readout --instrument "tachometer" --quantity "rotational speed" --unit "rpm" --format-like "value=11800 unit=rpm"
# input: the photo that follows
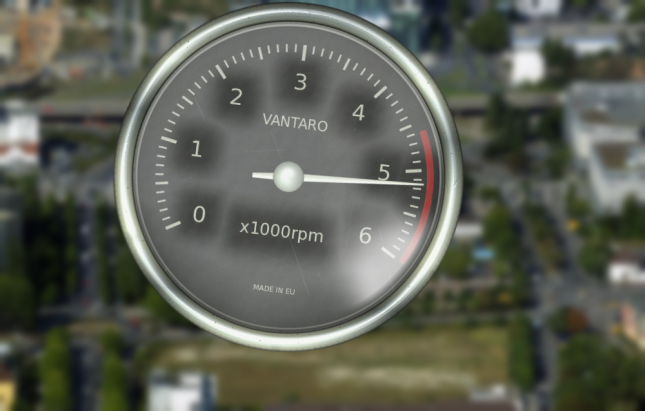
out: value=5150 unit=rpm
